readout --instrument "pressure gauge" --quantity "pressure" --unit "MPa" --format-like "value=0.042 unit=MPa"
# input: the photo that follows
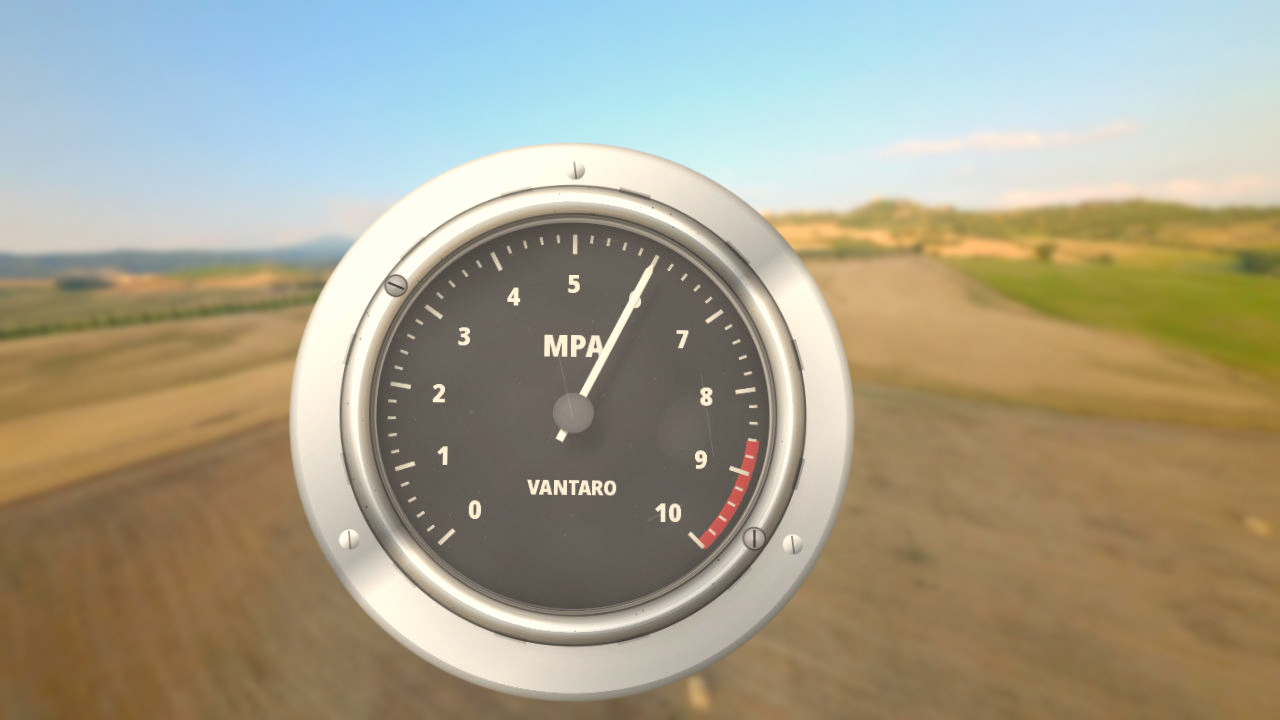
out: value=6 unit=MPa
